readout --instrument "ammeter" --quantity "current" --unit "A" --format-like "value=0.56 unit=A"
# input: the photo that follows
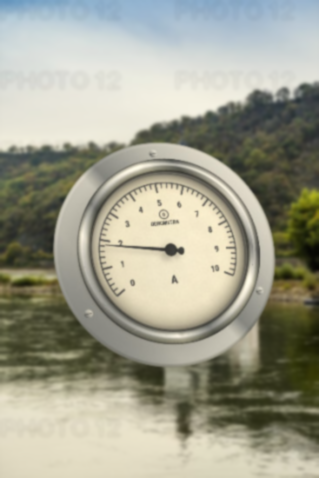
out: value=1.8 unit=A
